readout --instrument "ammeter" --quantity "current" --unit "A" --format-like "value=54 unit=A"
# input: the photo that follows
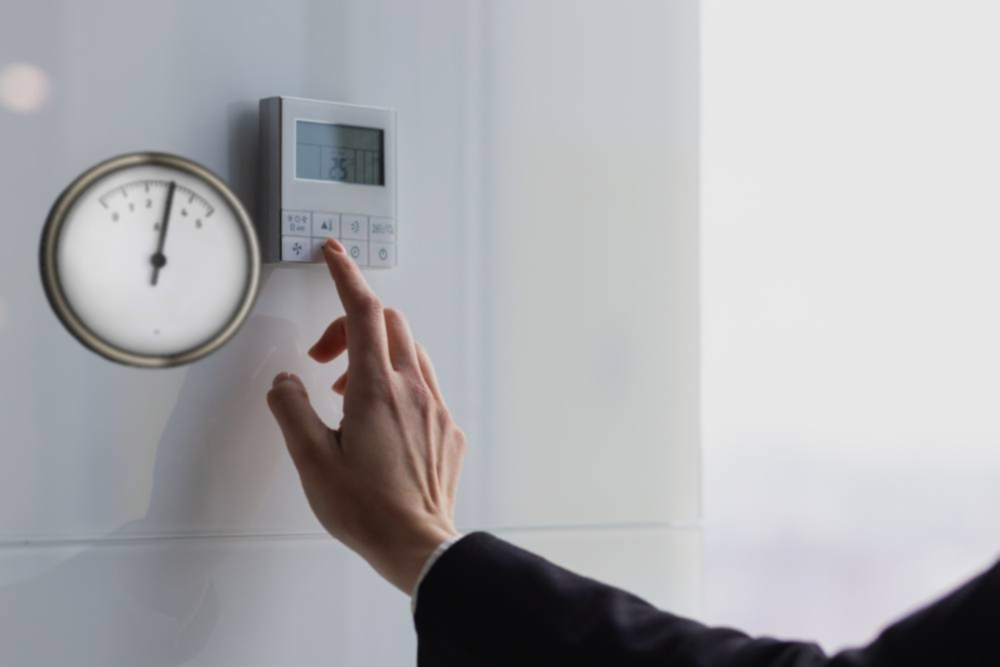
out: value=3 unit=A
